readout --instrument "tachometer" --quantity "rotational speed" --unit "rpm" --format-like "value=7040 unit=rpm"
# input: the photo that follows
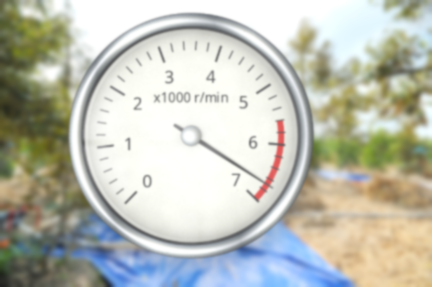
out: value=6700 unit=rpm
